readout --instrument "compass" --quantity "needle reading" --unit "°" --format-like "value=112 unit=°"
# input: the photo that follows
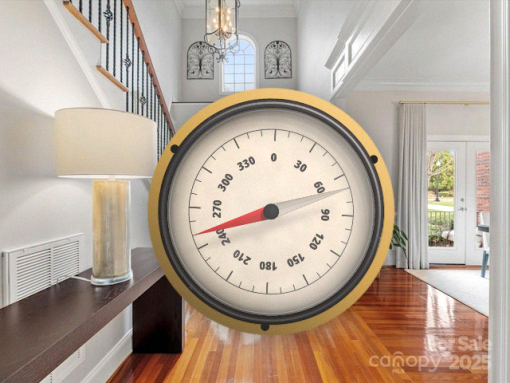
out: value=250 unit=°
